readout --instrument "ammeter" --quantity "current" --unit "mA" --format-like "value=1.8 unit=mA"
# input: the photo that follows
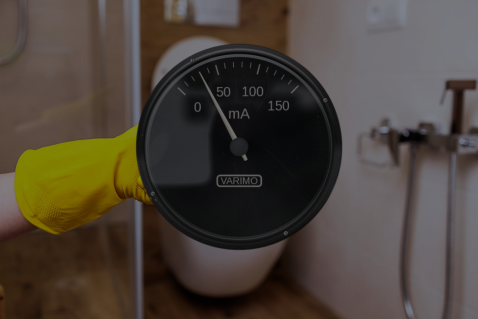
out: value=30 unit=mA
